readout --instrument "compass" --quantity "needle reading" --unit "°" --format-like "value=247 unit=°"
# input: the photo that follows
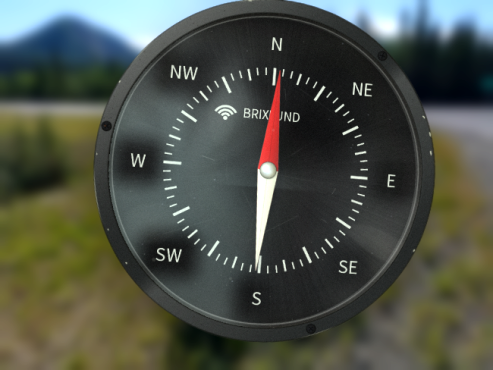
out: value=2.5 unit=°
